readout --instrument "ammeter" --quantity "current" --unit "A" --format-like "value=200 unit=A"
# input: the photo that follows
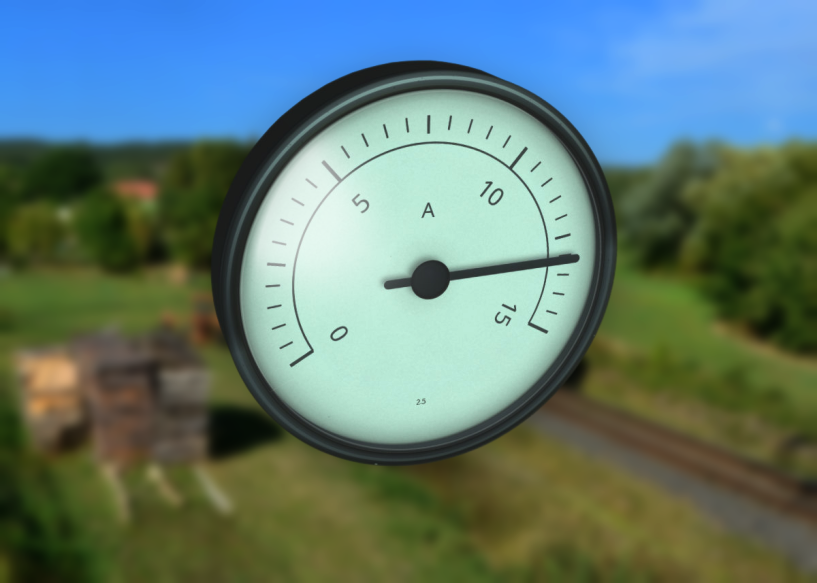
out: value=13 unit=A
